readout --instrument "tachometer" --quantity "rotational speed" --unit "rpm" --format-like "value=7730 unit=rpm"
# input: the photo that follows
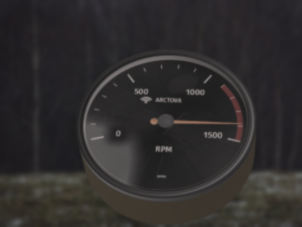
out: value=1400 unit=rpm
